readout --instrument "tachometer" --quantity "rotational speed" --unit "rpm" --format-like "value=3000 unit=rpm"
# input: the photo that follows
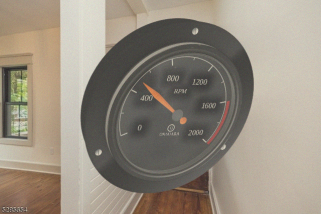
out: value=500 unit=rpm
